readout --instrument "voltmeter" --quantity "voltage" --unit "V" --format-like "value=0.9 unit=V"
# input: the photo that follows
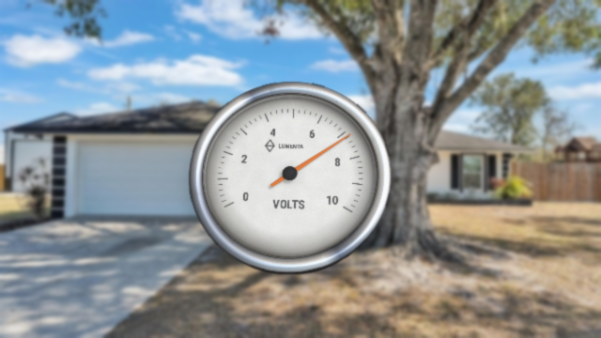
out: value=7.2 unit=V
